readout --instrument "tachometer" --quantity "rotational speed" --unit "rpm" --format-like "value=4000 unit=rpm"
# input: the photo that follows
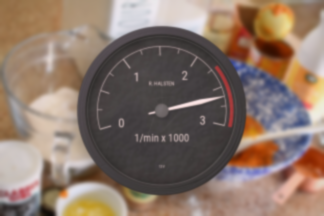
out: value=2625 unit=rpm
